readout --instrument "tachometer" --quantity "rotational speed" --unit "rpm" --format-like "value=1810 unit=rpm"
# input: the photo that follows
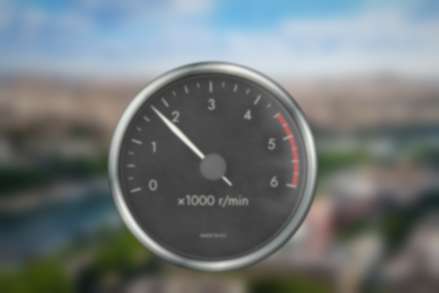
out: value=1750 unit=rpm
